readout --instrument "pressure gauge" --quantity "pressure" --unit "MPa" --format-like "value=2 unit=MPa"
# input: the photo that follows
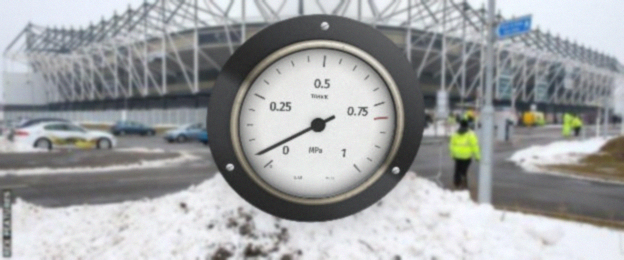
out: value=0.05 unit=MPa
